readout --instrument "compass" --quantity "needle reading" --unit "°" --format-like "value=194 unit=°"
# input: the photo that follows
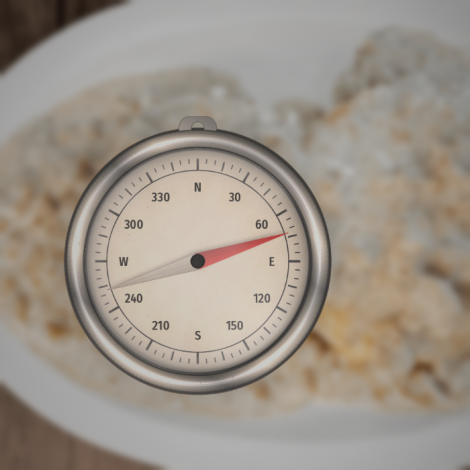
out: value=72.5 unit=°
